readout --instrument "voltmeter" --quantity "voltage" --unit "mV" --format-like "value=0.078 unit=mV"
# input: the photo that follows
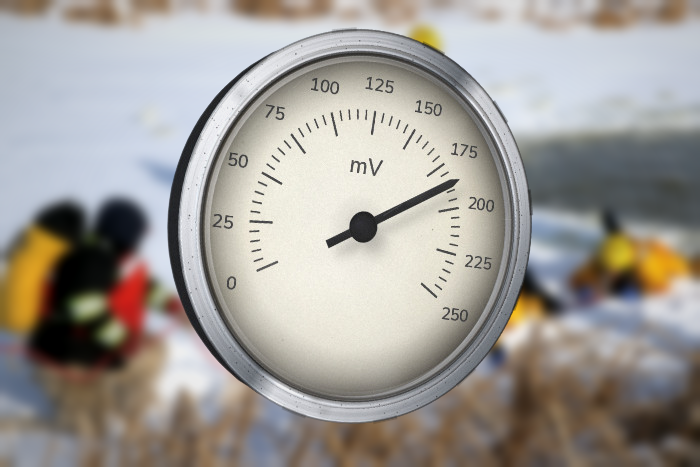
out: value=185 unit=mV
